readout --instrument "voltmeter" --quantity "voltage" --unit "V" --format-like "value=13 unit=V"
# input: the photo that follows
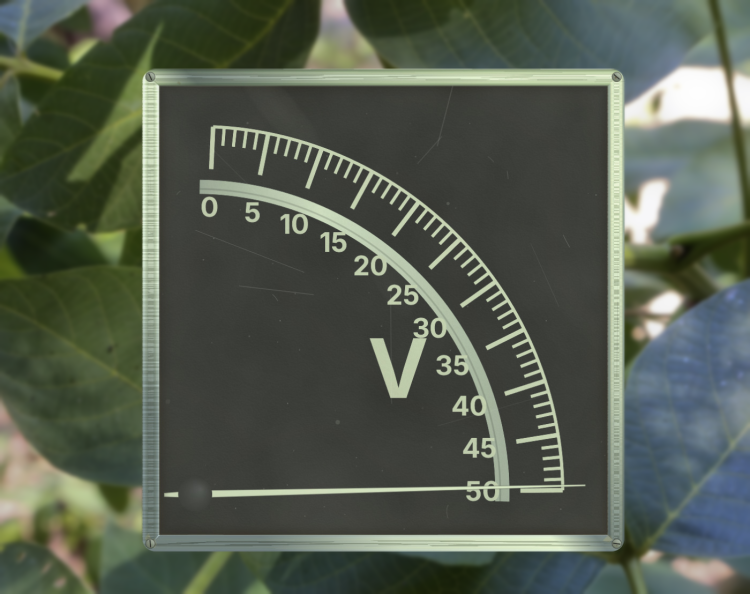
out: value=49.5 unit=V
